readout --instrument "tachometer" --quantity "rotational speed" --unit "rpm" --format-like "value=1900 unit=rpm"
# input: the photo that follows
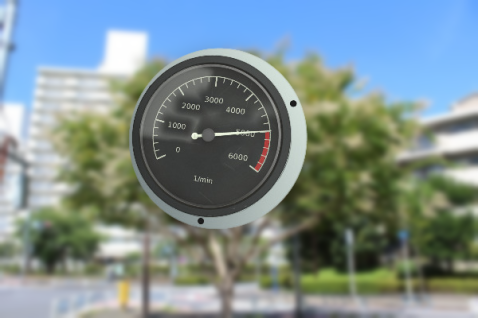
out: value=5000 unit=rpm
